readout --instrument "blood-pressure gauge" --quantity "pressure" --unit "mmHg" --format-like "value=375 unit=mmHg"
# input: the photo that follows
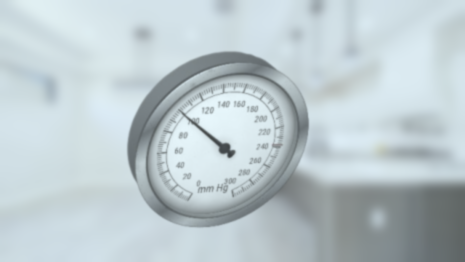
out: value=100 unit=mmHg
